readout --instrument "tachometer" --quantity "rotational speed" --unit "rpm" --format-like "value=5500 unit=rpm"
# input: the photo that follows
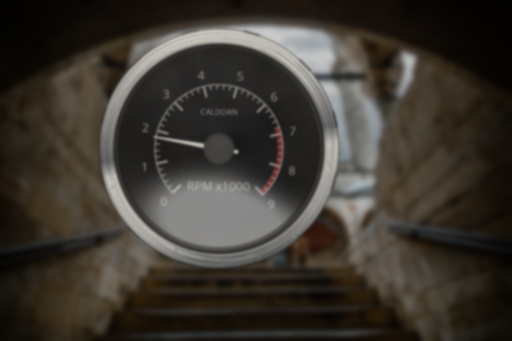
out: value=1800 unit=rpm
